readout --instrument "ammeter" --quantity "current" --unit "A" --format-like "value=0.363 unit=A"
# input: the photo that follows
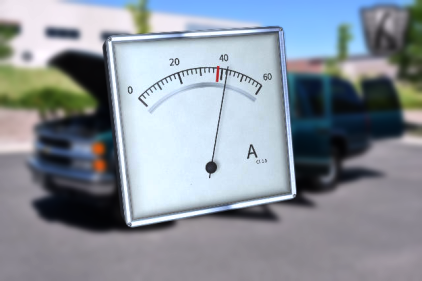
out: value=42 unit=A
